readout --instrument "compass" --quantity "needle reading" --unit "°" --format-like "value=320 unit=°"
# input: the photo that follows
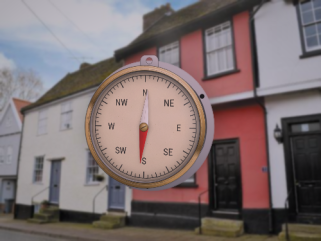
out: value=185 unit=°
